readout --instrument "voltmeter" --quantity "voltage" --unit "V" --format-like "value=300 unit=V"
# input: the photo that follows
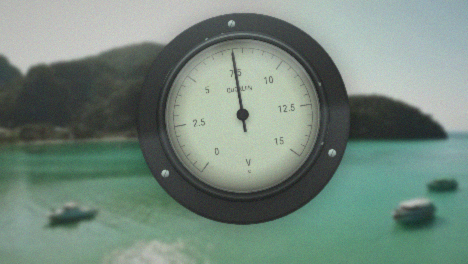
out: value=7.5 unit=V
